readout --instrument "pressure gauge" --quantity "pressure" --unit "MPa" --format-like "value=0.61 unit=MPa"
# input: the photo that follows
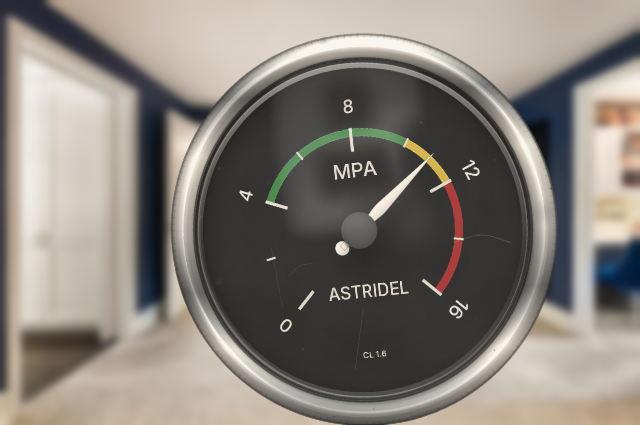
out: value=11 unit=MPa
